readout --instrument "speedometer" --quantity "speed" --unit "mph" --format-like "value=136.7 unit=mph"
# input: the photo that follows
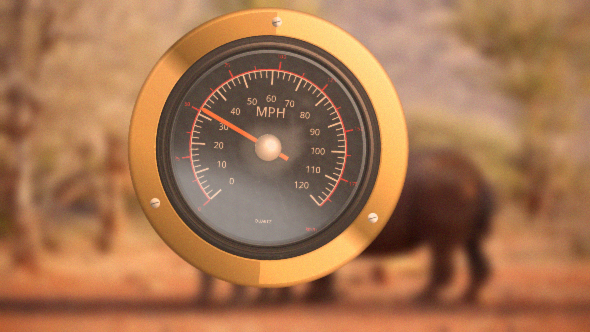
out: value=32 unit=mph
